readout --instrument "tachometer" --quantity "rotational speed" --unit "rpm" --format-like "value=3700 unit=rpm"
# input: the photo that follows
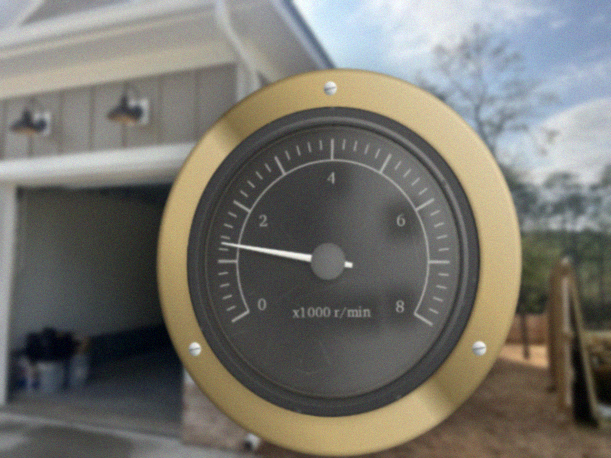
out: value=1300 unit=rpm
